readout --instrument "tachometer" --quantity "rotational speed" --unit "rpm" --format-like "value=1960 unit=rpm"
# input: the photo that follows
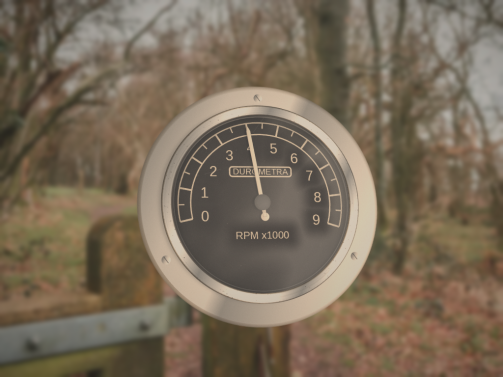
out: value=4000 unit=rpm
